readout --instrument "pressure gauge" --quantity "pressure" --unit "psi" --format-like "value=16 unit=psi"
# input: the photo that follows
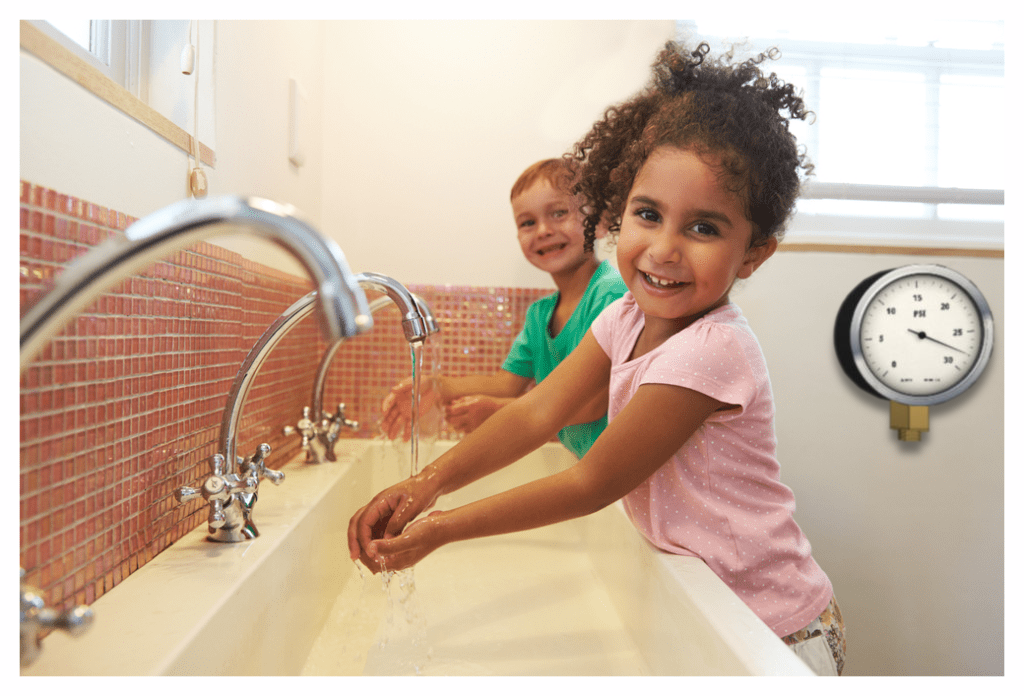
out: value=28 unit=psi
